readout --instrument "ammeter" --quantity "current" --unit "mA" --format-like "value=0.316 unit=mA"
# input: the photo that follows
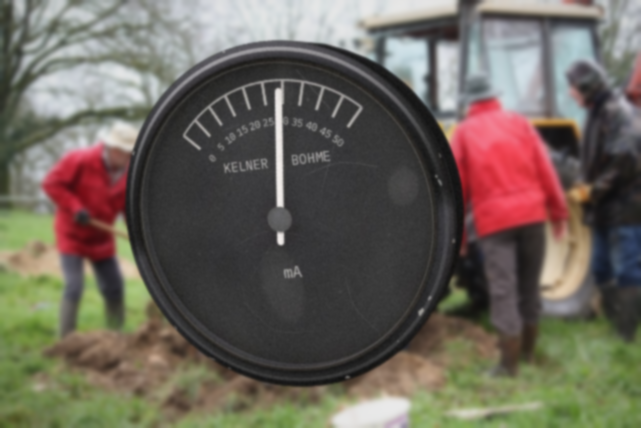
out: value=30 unit=mA
